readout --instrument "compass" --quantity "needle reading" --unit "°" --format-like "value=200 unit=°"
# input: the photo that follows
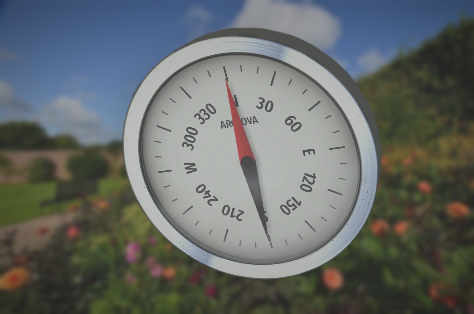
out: value=0 unit=°
